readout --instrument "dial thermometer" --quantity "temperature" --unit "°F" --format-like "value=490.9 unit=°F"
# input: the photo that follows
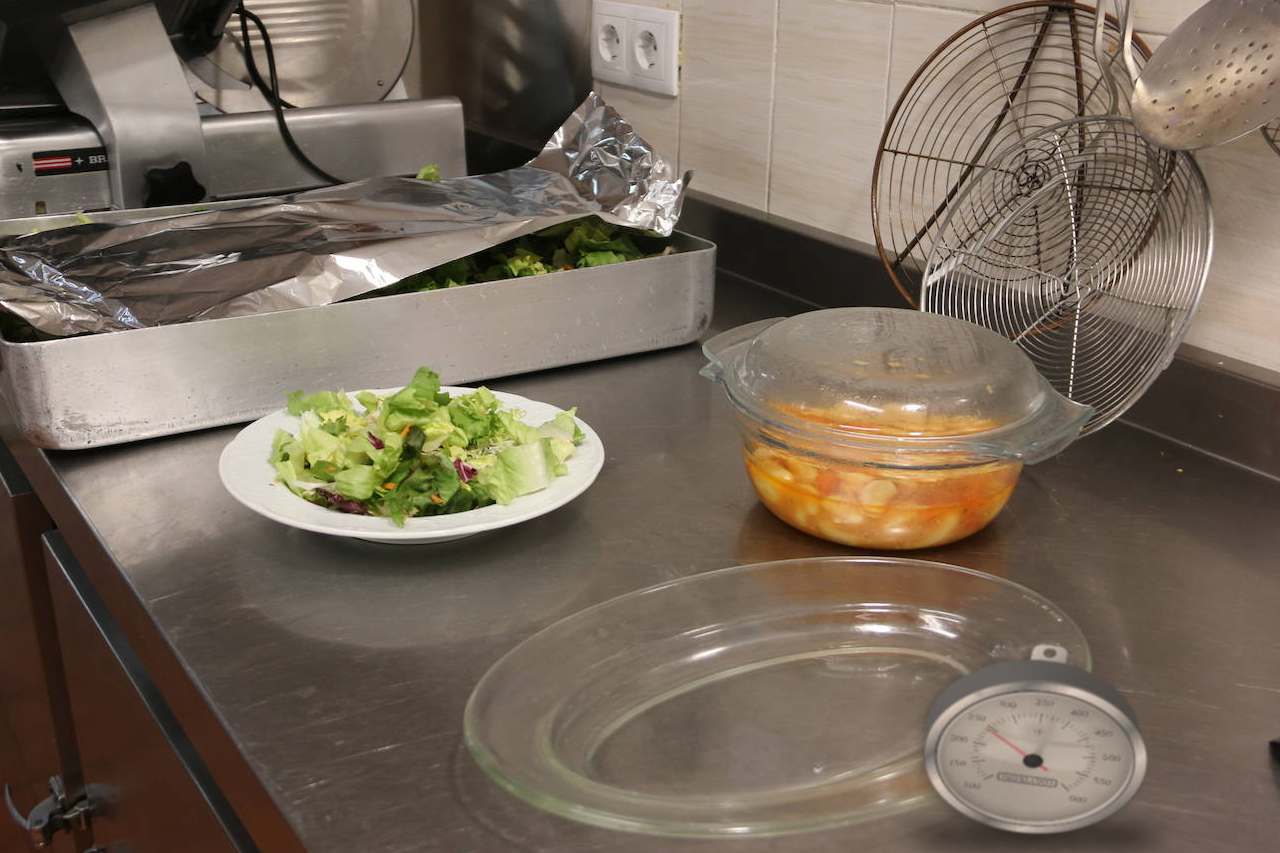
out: value=250 unit=°F
